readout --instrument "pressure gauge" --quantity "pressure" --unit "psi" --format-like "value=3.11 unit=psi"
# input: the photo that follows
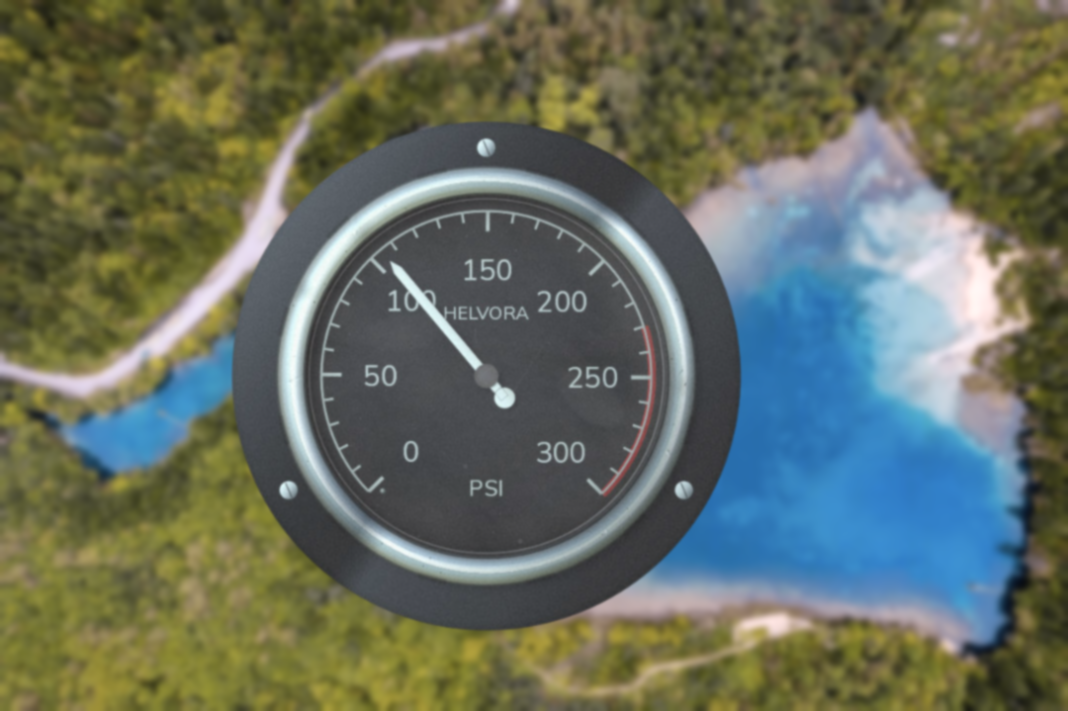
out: value=105 unit=psi
